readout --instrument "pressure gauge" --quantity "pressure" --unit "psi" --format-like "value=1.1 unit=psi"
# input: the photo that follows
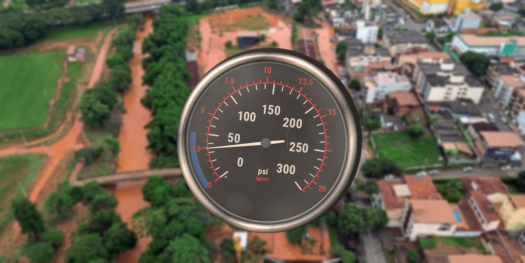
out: value=35 unit=psi
